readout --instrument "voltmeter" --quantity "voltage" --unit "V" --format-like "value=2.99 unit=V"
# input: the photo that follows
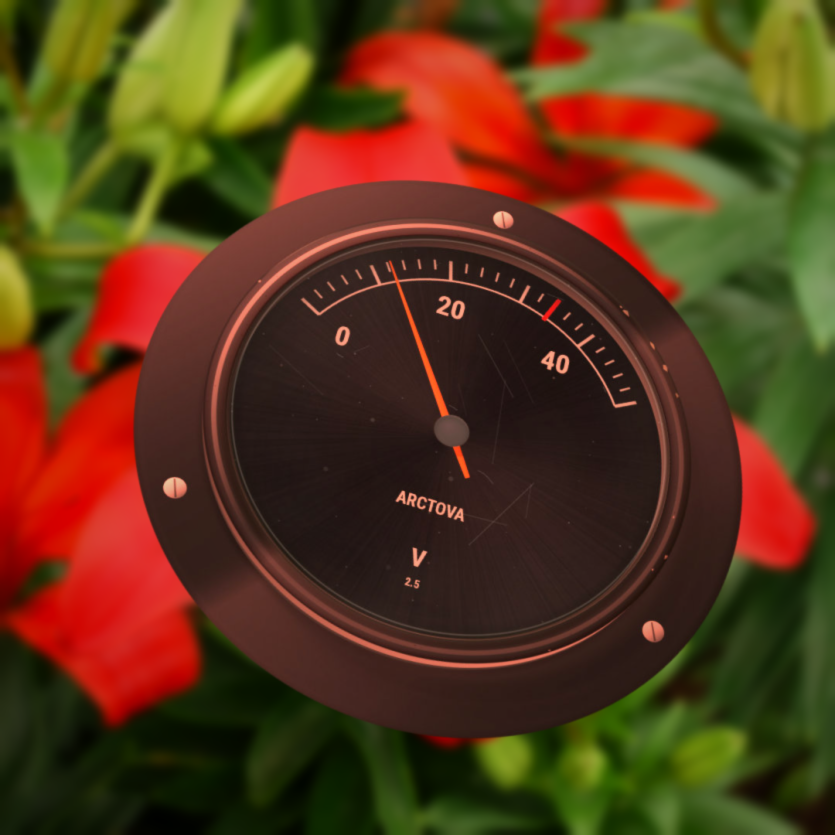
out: value=12 unit=V
